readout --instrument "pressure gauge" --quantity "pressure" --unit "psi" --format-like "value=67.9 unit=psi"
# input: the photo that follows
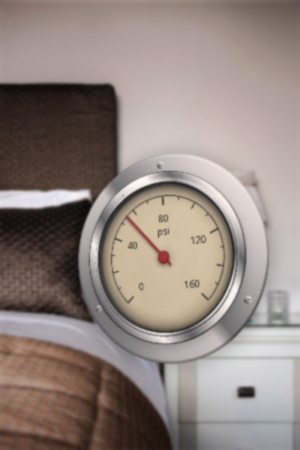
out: value=55 unit=psi
